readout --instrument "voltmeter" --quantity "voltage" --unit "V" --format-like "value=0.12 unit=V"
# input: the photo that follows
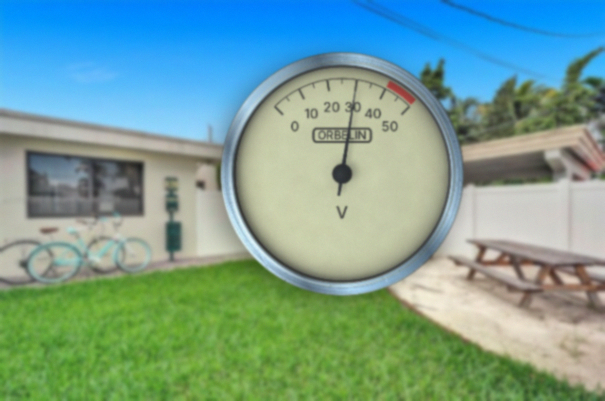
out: value=30 unit=V
